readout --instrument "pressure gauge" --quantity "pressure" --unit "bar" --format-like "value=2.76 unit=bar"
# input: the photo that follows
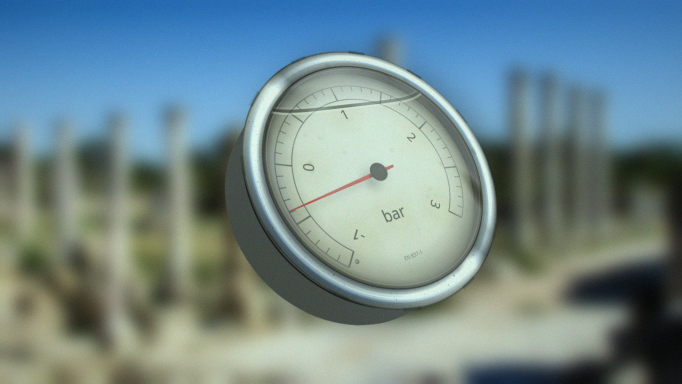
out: value=-0.4 unit=bar
